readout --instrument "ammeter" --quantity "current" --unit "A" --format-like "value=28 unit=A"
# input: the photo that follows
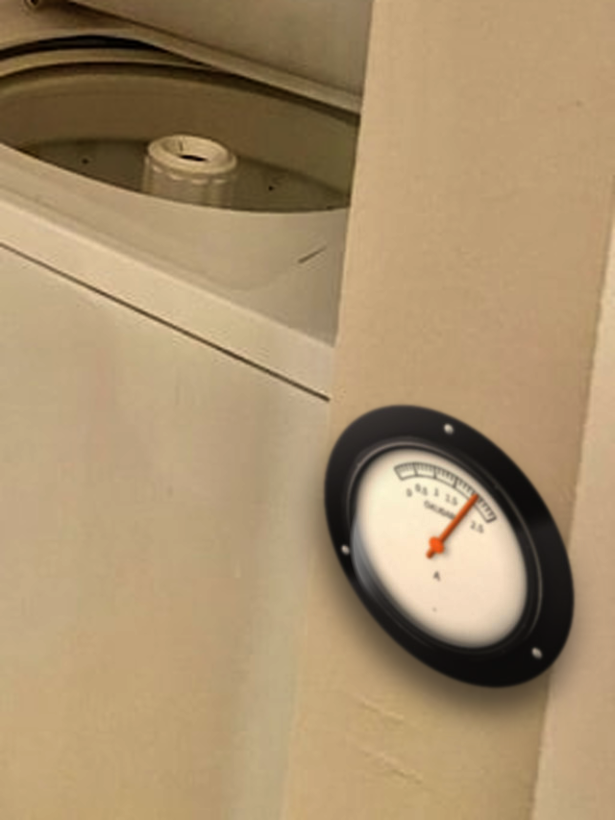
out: value=2 unit=A
